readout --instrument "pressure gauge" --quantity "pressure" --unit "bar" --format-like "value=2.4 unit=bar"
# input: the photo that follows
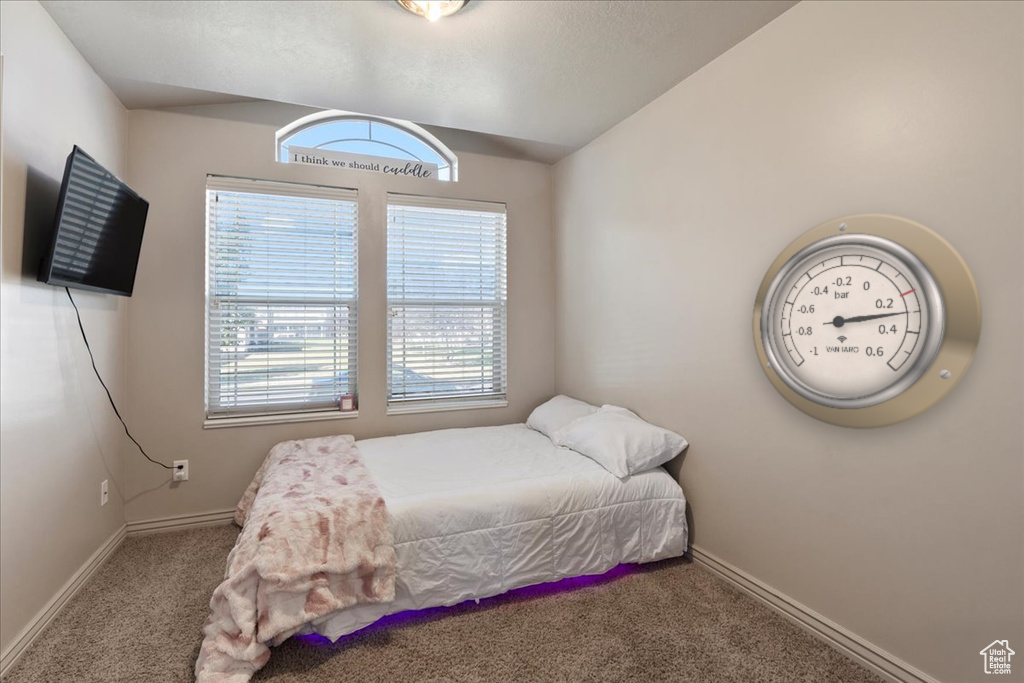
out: value=0.3 unit=bar
